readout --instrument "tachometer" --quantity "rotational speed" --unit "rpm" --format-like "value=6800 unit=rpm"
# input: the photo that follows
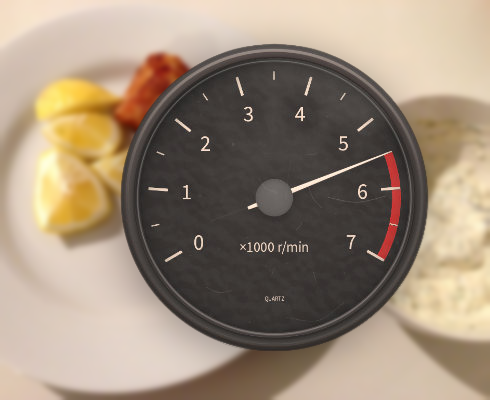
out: value=5500 unit=rpm
